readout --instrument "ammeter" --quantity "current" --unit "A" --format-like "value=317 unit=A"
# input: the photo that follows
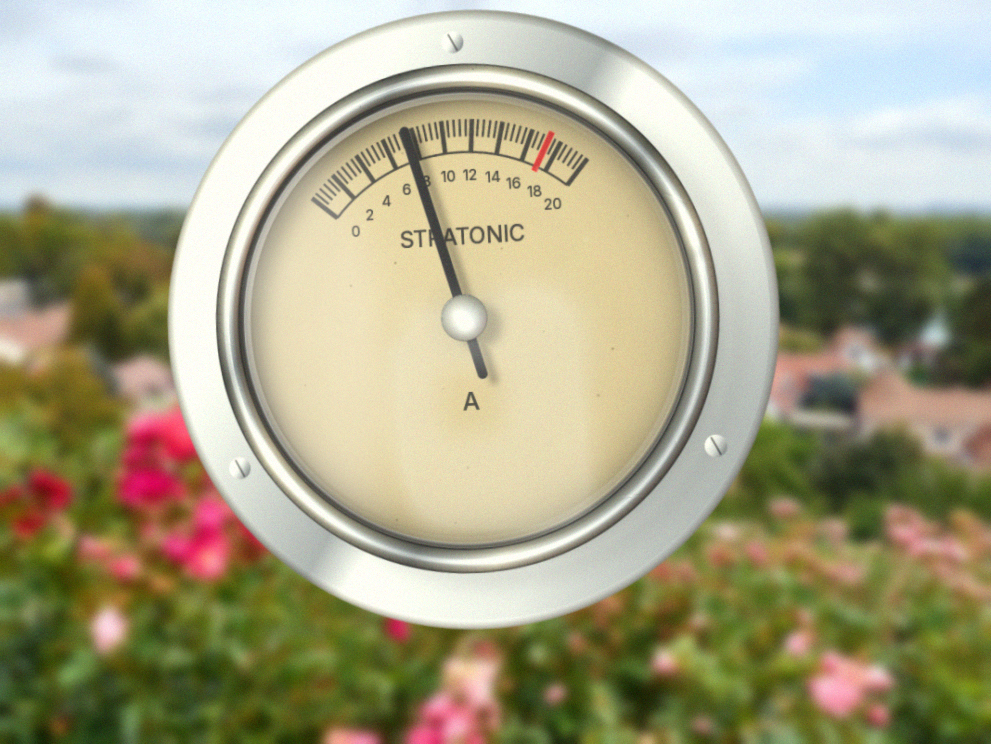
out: value=7.6 unit=A
